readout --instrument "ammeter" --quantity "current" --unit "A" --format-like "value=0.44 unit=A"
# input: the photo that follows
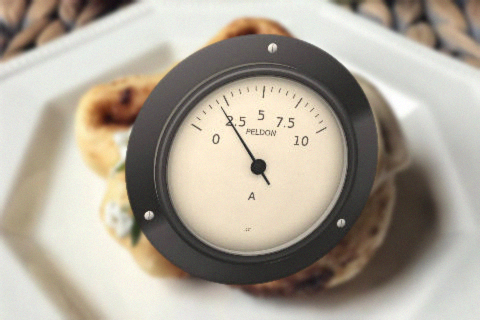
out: value=2 unit=A
